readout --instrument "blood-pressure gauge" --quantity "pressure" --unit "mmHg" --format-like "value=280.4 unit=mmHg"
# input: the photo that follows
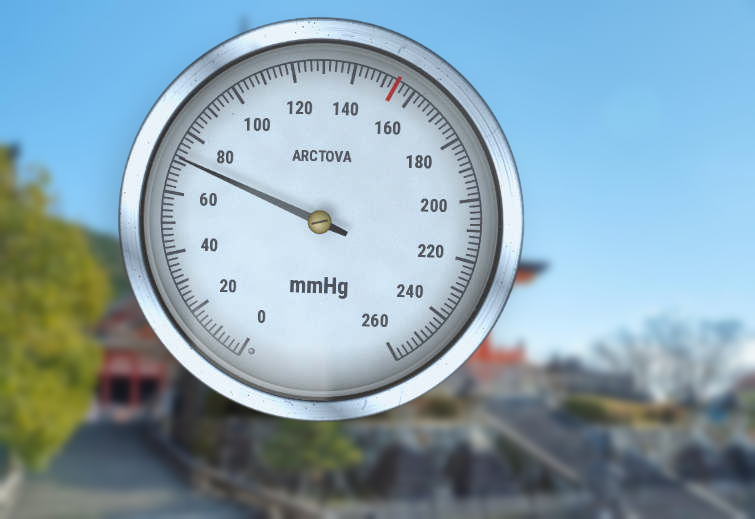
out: value=72 unit=mmHg
